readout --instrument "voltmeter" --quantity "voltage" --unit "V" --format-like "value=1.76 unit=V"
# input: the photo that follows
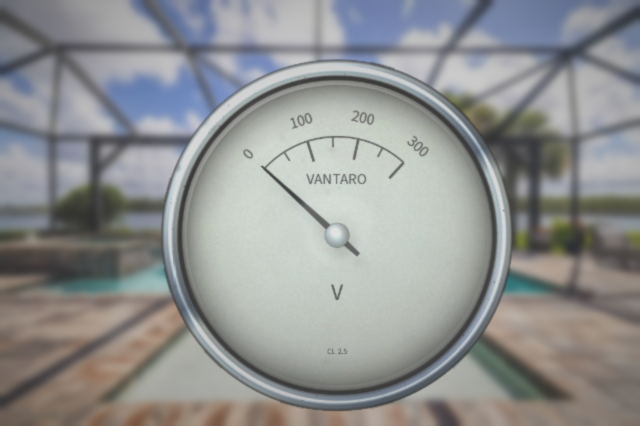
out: value=0 unit=V
